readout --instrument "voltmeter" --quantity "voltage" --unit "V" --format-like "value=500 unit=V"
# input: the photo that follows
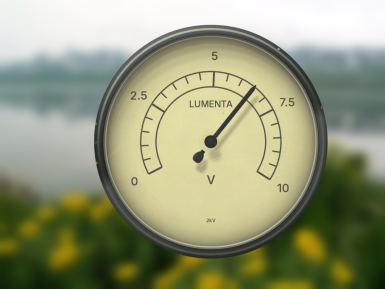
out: value=6.5 unit=V
